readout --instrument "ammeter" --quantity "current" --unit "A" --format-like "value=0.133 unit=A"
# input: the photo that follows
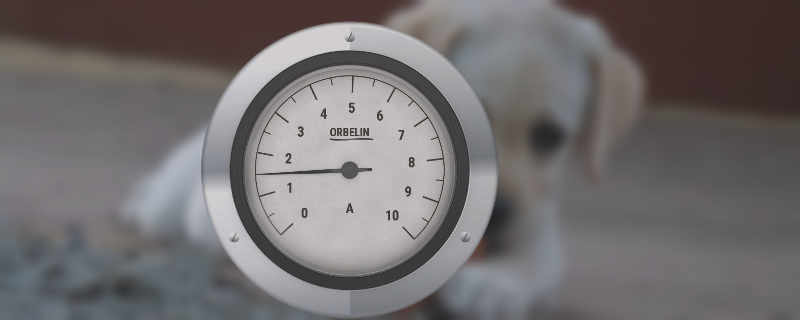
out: value=1.5 unit=A
